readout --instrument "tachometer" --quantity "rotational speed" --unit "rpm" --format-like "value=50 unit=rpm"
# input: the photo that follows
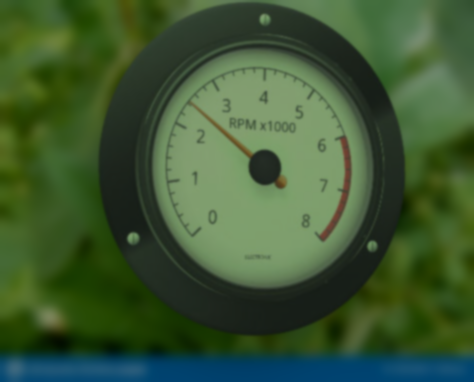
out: value=2400 unit=rpm
